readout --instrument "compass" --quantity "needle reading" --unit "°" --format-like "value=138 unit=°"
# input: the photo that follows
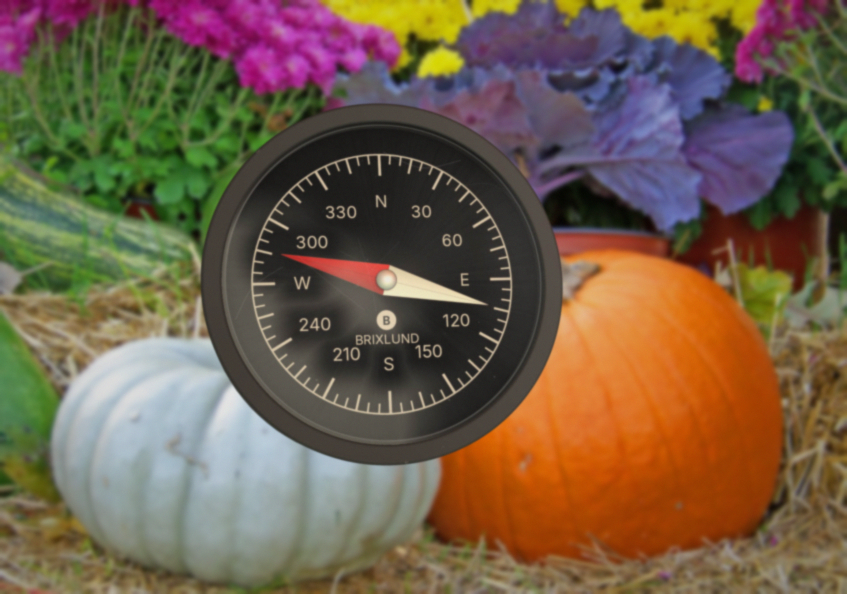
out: value=285 unit=°
